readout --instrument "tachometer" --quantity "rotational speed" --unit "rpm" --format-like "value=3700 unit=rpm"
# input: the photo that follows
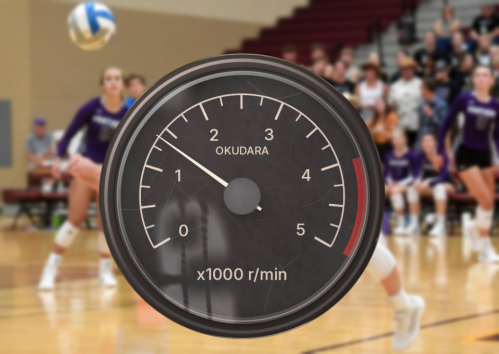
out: value=1375 unit=rpm
